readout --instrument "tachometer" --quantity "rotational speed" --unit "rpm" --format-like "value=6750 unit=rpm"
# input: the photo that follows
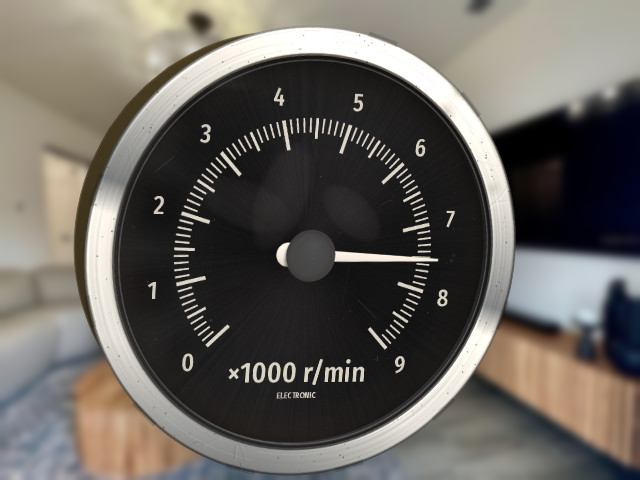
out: value=7500 unit=rpm
